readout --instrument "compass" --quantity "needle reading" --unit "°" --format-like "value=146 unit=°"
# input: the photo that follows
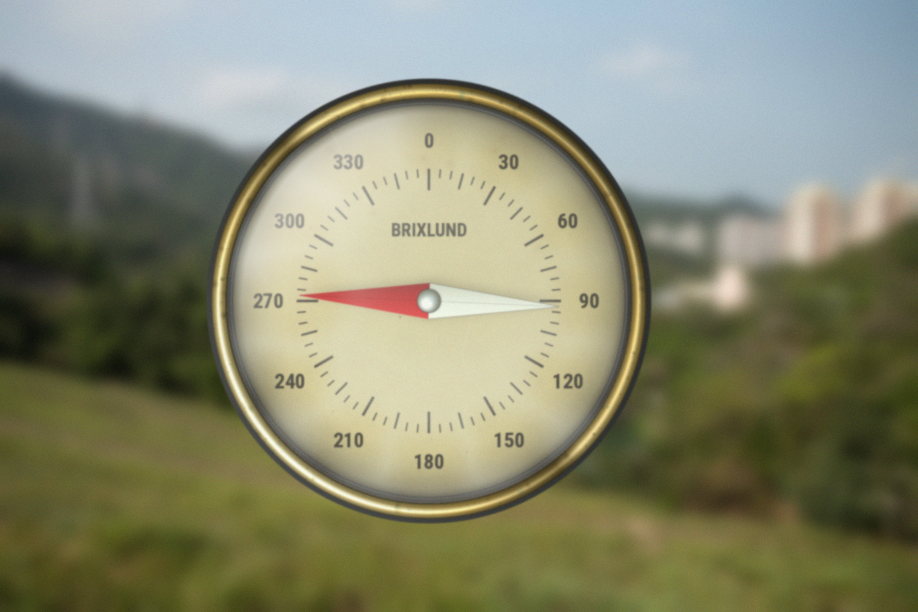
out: value=272.5 unit=°
